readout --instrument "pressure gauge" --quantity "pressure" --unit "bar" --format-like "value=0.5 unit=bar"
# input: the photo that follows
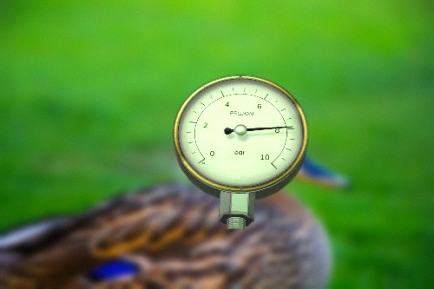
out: value=8 unit=bar
